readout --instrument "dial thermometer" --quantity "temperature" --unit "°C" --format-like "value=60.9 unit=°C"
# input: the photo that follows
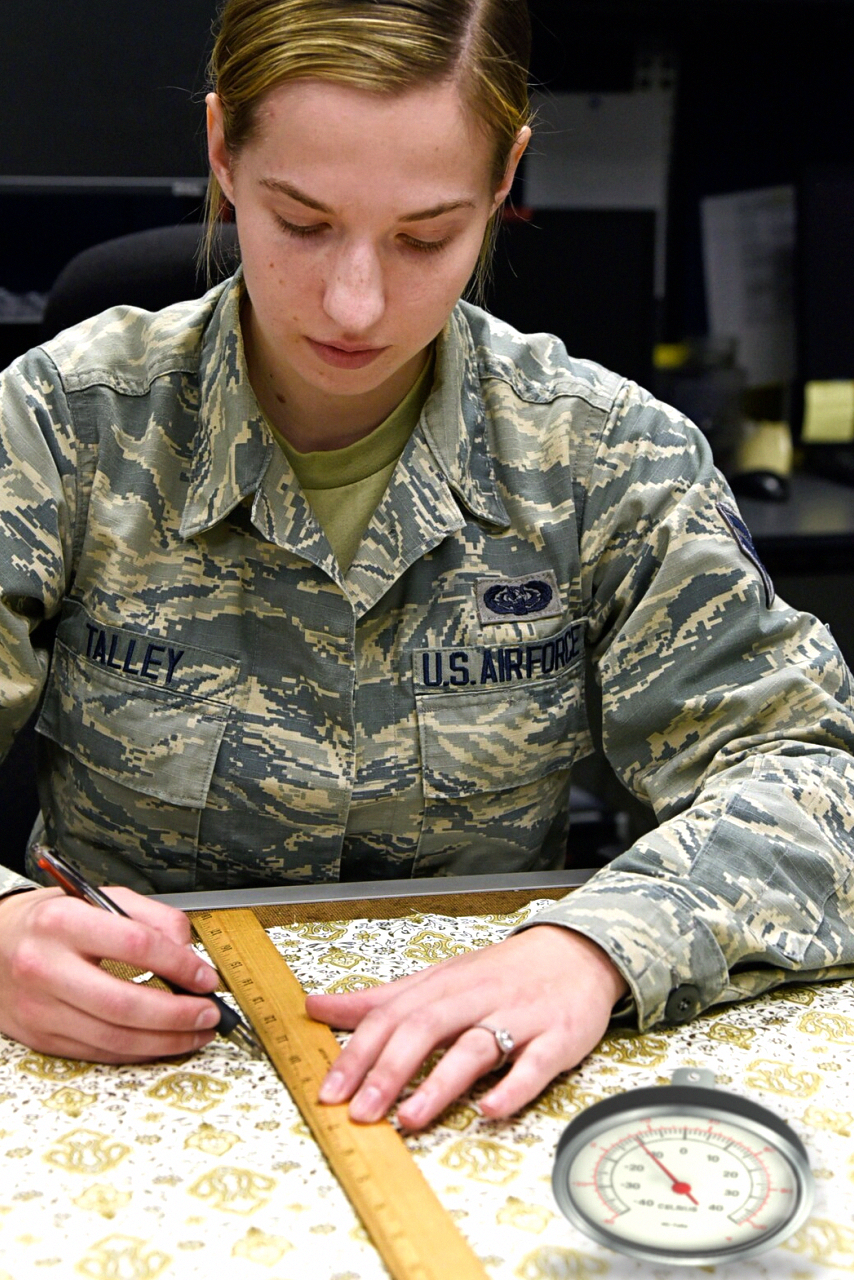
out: value=-10 unit=°C
